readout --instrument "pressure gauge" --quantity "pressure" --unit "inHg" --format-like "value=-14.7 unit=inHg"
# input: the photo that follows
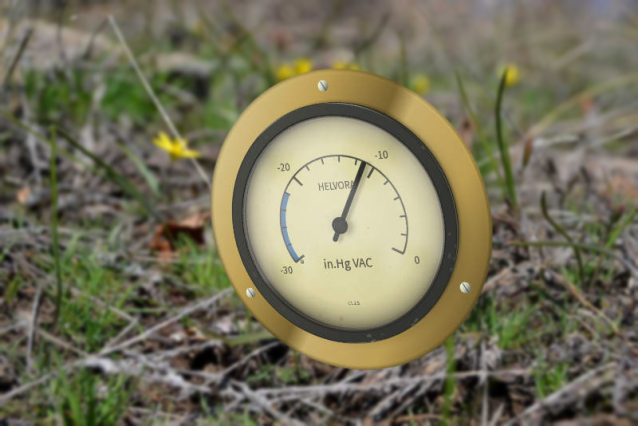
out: value=-11 unit=inHg
